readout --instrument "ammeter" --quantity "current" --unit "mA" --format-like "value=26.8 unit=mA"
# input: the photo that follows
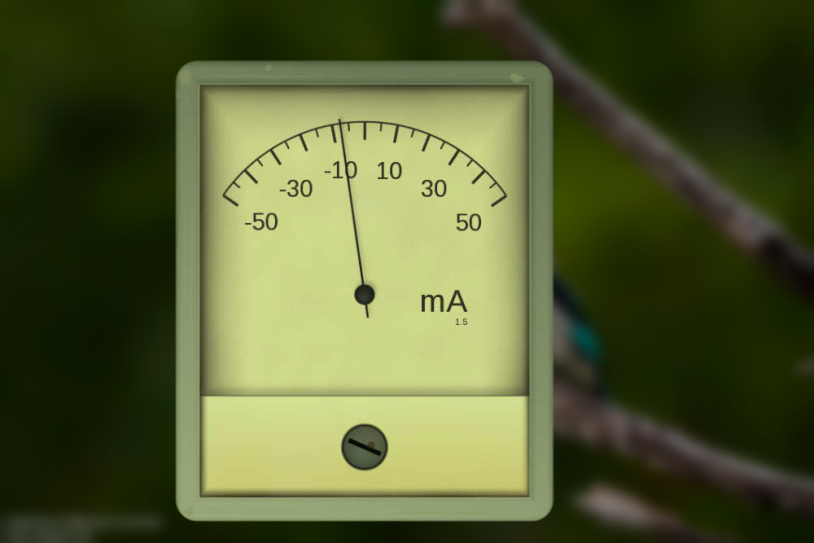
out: value=-7.5 unit=mA
